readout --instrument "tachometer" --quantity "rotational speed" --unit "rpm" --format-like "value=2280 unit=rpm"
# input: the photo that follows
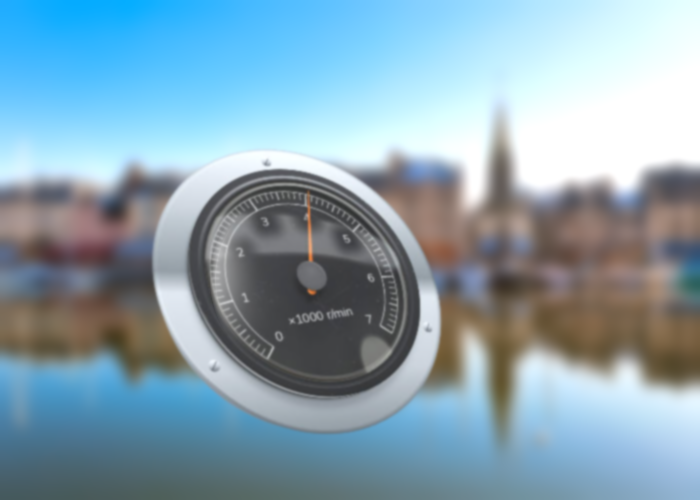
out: value=4000 unit=rpm
